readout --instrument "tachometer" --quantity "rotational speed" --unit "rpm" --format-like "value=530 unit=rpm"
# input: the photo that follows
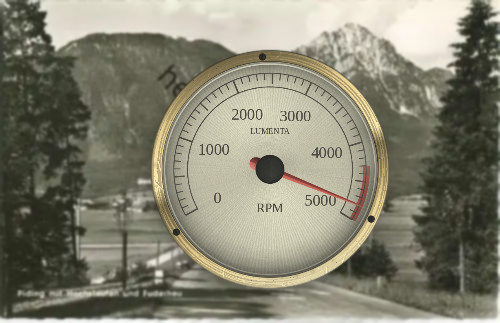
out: value=4800 unit=rpm
